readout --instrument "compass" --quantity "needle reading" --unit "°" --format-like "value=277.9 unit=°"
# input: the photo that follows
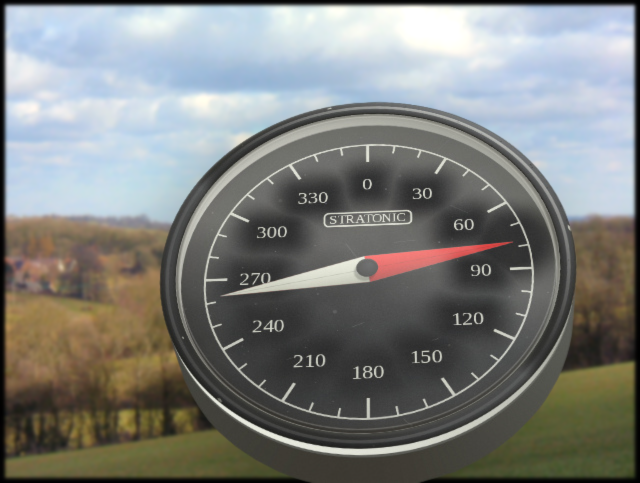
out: value=80 unit=°
